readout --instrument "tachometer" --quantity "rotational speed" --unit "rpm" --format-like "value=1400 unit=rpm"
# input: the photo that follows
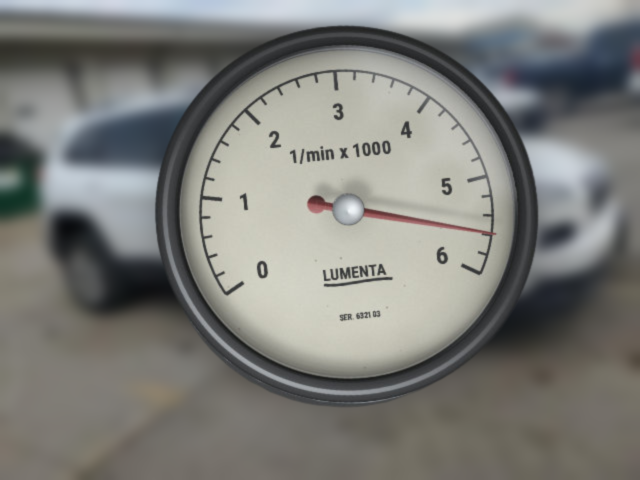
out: value=5600 unit=rpm
